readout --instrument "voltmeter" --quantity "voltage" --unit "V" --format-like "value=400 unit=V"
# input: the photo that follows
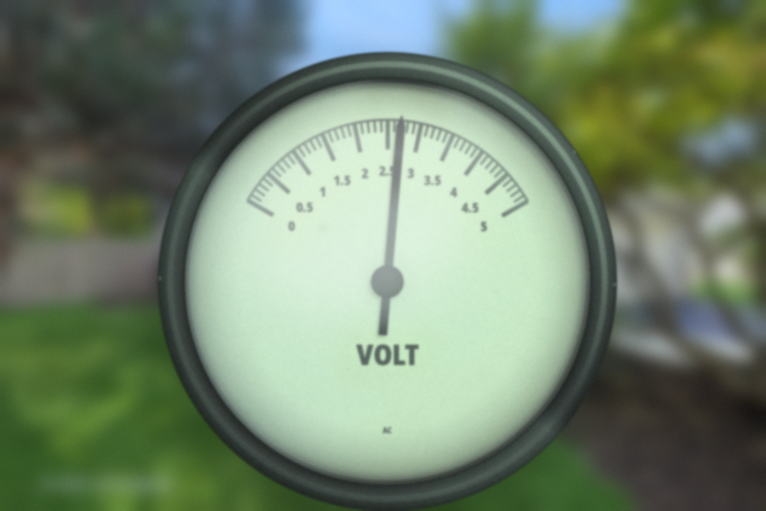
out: value=2.7 unit=V
